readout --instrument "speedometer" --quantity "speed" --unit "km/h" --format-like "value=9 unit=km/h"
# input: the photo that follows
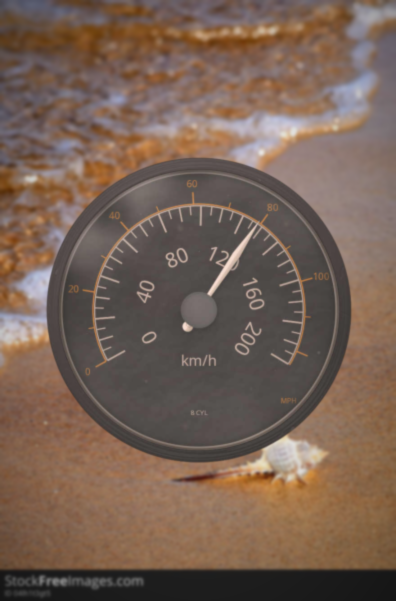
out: value=127.5 unit=km/h
